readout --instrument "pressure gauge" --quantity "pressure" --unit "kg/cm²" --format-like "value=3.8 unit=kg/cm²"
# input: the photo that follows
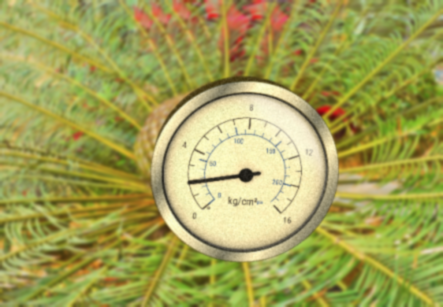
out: value=2 unit=kg/cm²
